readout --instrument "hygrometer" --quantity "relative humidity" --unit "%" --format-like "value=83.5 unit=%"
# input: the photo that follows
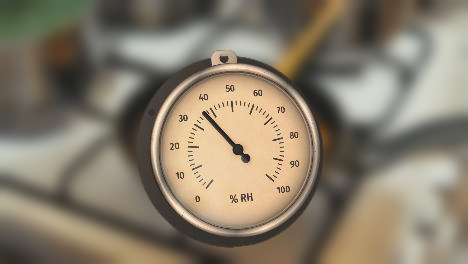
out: value=36 unit=%
